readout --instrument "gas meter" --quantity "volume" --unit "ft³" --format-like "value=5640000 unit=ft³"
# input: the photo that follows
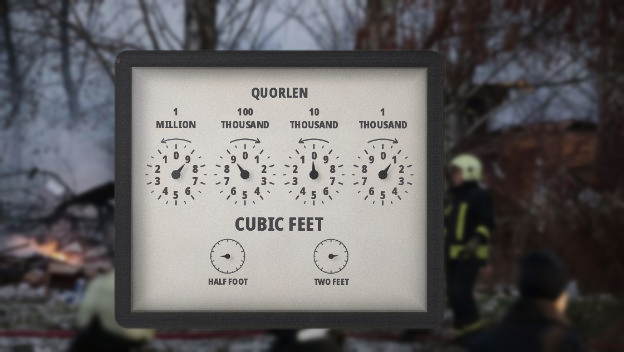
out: value=890100 unit=ft³
